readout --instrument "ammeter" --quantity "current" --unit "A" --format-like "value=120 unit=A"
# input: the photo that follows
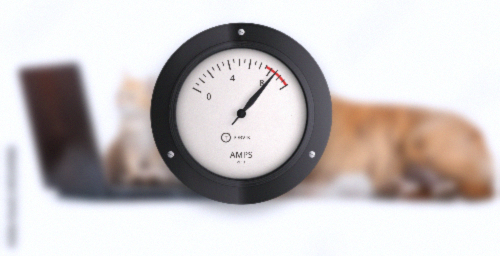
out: value=8.5 unit=A
